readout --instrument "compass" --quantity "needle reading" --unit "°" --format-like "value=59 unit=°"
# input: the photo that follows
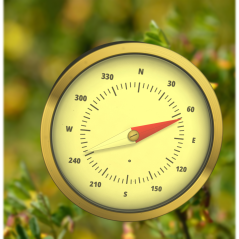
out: value=65 unit=°
